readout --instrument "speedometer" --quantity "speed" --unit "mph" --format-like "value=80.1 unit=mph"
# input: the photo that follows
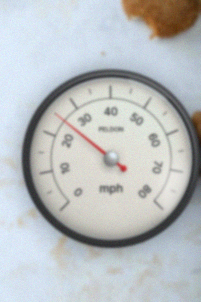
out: value=25 unit=mph
